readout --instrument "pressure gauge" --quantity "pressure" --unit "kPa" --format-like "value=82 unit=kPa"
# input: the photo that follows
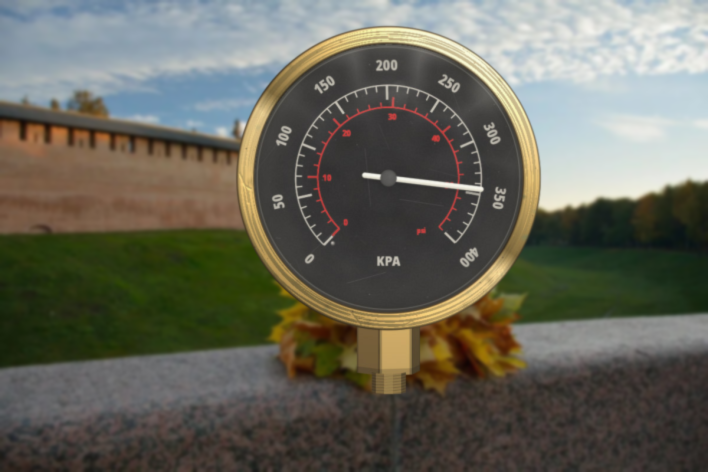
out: value=345 unit=kPa
